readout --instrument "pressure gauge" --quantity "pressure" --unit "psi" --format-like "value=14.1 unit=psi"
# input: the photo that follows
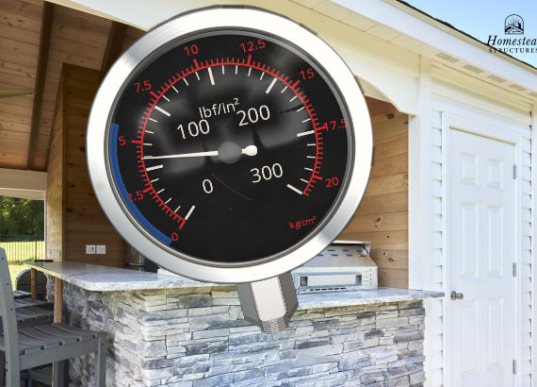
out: value=60 unit=psi
